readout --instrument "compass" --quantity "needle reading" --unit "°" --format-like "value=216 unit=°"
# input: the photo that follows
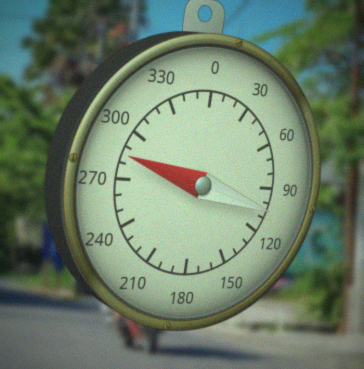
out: value=285 unit=°
